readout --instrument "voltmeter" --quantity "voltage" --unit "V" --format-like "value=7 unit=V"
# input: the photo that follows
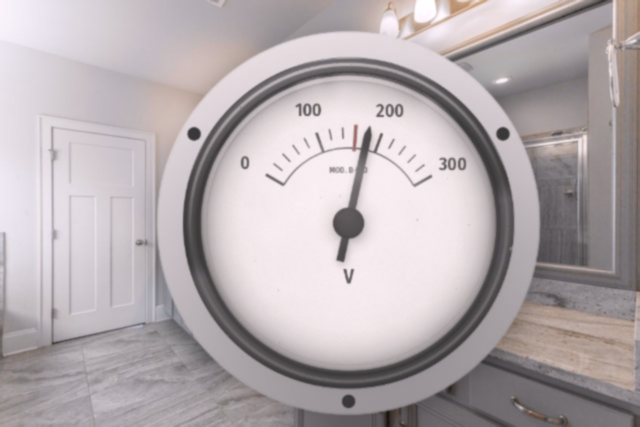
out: value=180 unit=V
